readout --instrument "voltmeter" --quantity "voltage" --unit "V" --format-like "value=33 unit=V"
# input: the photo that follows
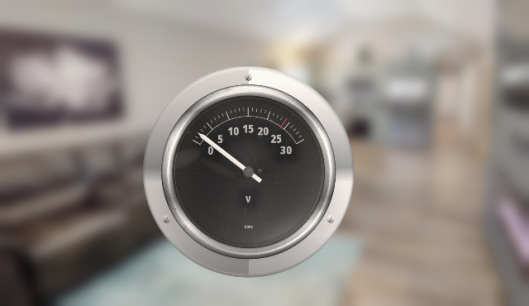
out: value=2 unit=V
